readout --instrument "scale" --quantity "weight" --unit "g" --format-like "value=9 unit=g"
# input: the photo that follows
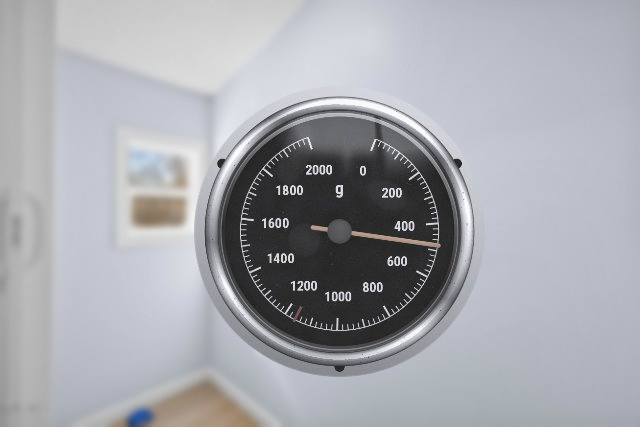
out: value=480 unit=g
